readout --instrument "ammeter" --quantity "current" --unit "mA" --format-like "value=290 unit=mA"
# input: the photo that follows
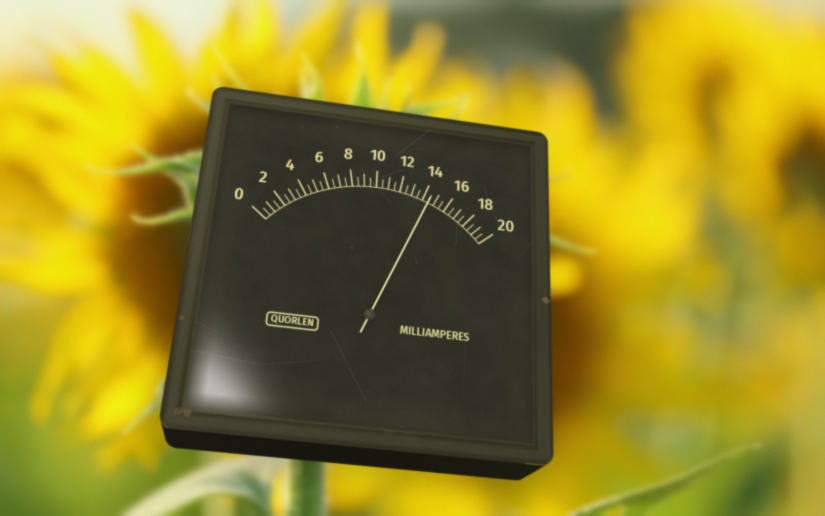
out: value=14.5 unit=mA
